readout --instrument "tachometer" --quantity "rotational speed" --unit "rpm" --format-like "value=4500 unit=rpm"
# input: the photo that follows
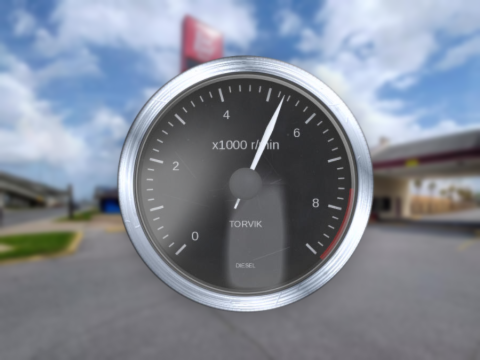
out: value=5300 unit=rpm
